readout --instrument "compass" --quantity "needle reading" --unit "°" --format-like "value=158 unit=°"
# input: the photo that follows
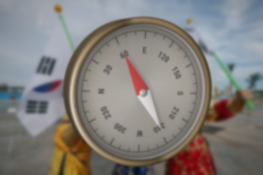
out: value=60 unit=°
